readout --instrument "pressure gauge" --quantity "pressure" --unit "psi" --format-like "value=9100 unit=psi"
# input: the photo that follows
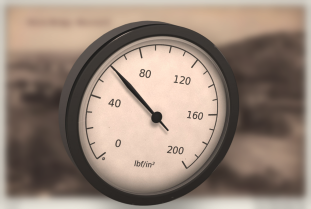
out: value=60 unit=psi
